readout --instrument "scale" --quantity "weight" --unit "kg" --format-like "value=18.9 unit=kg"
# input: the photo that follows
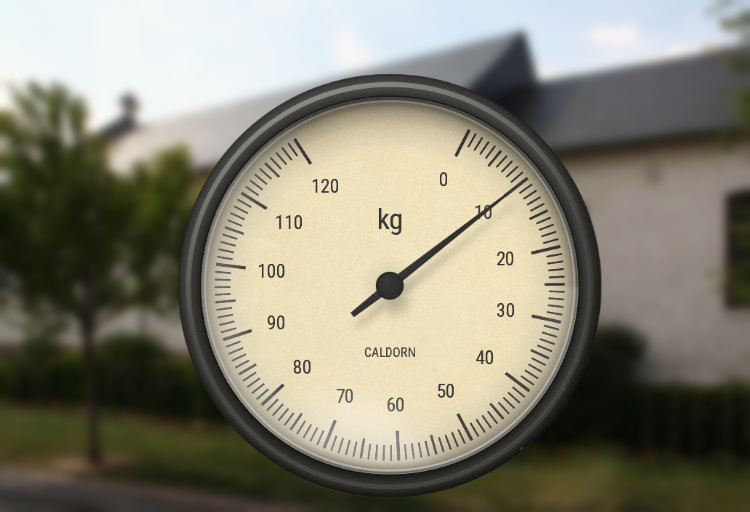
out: value=10 unit=kg
